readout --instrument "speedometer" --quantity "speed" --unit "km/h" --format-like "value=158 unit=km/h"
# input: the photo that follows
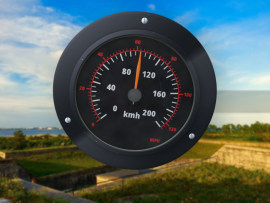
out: value=100 unit=km/h
